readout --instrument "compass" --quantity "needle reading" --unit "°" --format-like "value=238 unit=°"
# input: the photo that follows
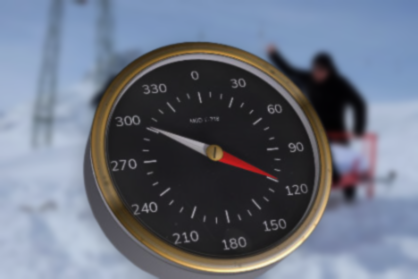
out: value=120 unit=°
